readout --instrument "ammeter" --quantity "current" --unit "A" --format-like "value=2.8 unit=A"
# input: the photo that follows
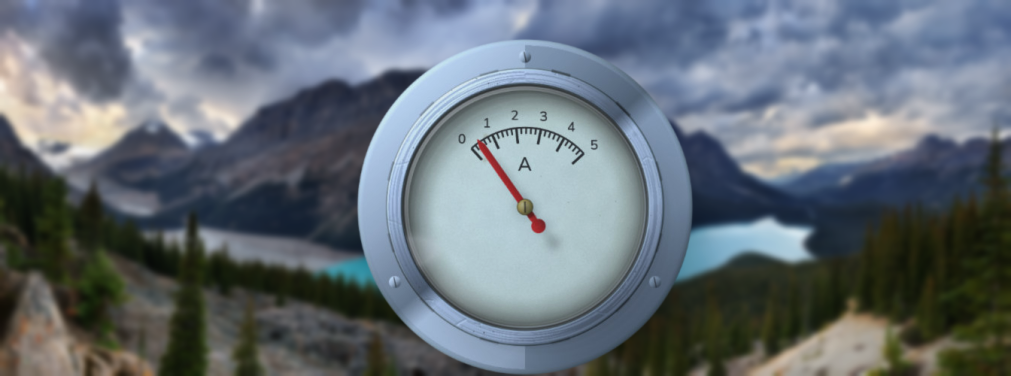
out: value=0.4 unit=A
